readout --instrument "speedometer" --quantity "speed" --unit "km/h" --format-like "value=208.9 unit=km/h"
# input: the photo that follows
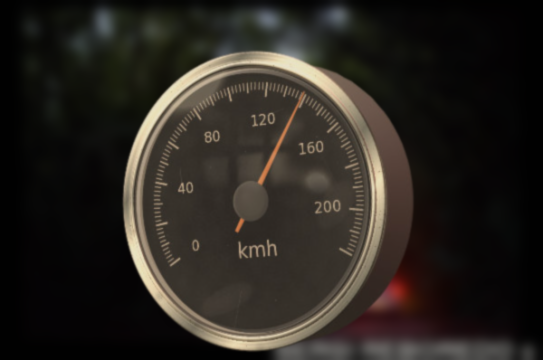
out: value=140 unit=km/h
